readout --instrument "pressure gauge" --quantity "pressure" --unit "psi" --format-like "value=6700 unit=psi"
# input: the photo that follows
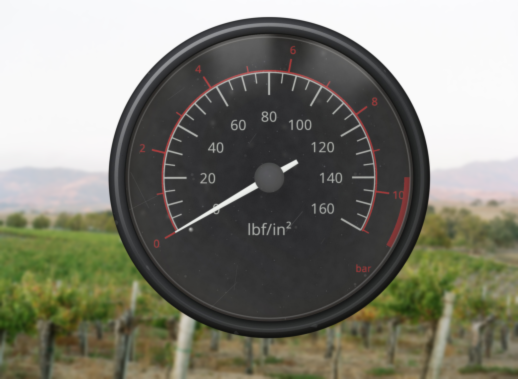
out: value=0 unit=psi
